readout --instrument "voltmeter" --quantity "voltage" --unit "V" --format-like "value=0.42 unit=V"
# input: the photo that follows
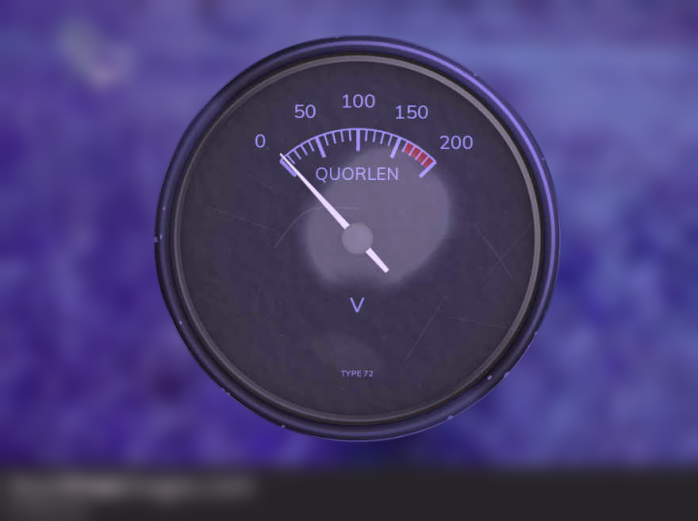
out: value=5 unit=V
